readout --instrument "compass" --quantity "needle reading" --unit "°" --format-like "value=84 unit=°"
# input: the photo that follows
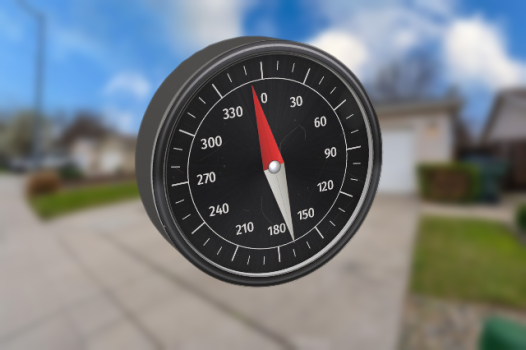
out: value=350 unit=°
